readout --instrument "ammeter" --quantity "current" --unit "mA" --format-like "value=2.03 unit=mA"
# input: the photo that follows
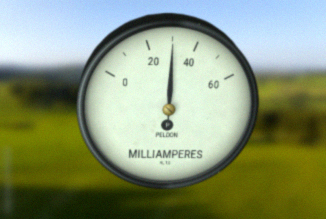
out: value=30 unit=mA
